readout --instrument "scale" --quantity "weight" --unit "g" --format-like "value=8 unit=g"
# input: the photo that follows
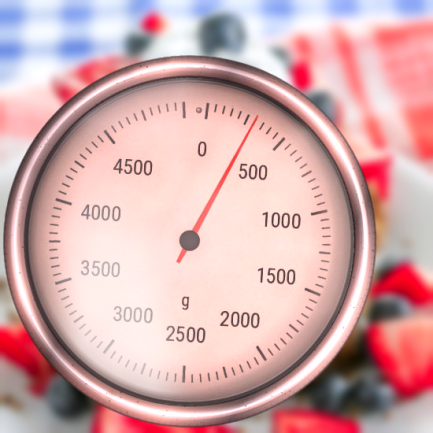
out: value=300 unit=g
